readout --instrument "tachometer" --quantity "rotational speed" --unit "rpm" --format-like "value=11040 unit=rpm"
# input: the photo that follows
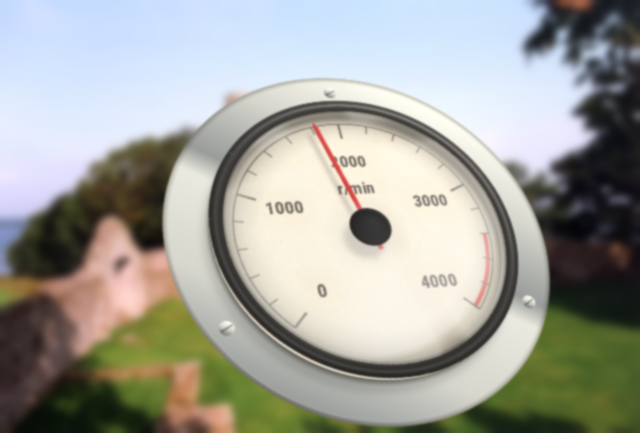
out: value=1800 unit=rpm
